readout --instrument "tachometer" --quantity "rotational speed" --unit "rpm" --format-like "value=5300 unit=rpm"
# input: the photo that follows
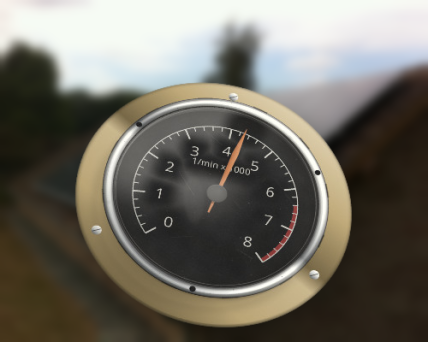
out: value=4300 unit=rpm
